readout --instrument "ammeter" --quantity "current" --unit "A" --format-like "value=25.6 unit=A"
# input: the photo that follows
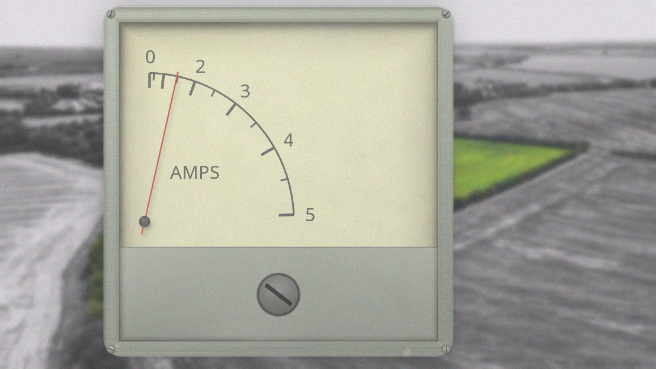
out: value=1.5 unit=A
